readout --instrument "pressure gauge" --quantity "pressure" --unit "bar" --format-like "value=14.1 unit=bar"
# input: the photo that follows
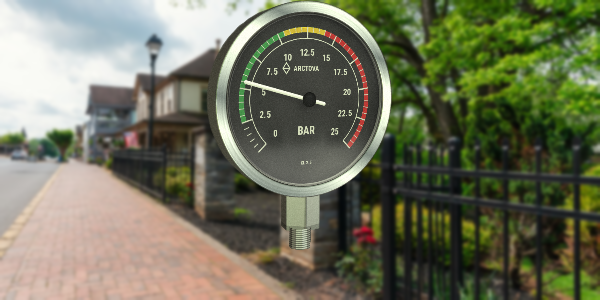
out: value=5.5 unit=bar
